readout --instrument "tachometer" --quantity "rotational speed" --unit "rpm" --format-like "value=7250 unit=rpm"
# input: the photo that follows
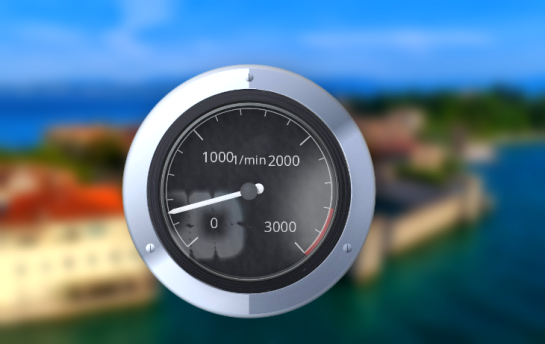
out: value=300 unit=rpm
